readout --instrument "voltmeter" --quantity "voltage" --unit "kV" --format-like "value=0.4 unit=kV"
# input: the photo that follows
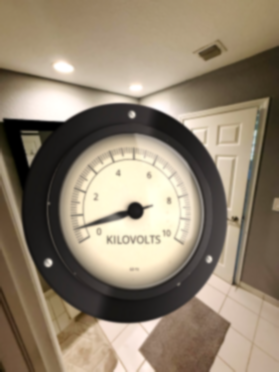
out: value=0.5 unit=kV
